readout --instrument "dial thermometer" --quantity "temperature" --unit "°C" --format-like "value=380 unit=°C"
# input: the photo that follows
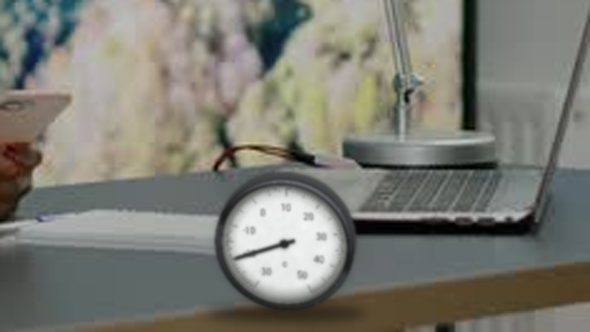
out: value=-20 unit=°C
